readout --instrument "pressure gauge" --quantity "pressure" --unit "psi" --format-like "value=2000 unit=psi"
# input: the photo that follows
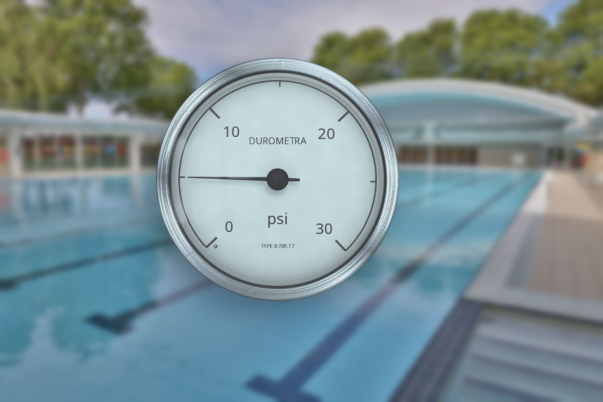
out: value=5 unit=psi
